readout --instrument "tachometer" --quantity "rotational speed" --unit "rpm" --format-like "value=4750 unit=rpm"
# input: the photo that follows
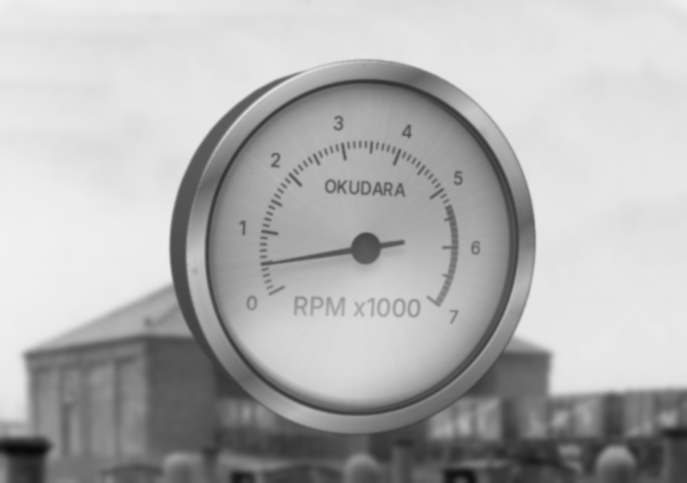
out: value=500 unit=rpm
